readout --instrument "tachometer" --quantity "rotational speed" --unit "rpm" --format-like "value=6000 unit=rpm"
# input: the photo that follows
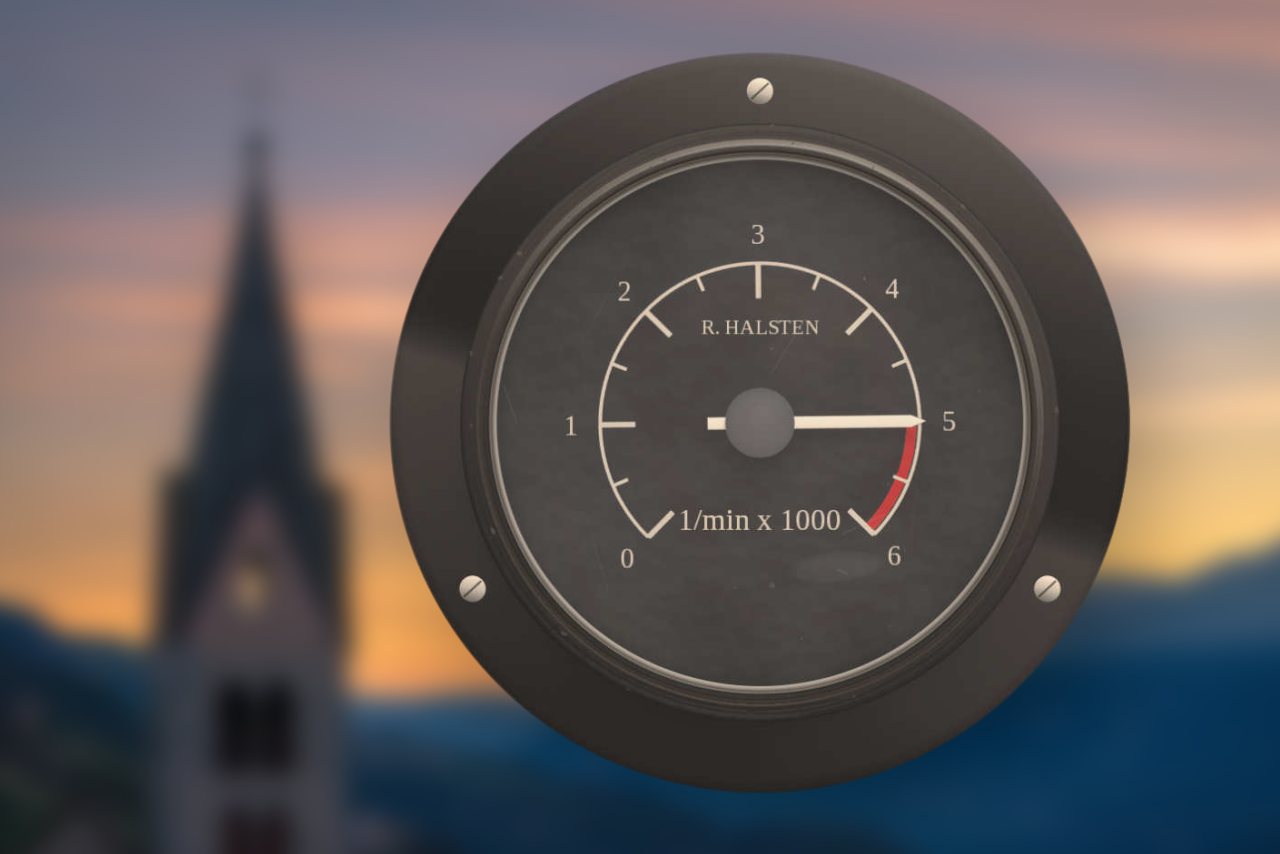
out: value=5000 unit=rpm
